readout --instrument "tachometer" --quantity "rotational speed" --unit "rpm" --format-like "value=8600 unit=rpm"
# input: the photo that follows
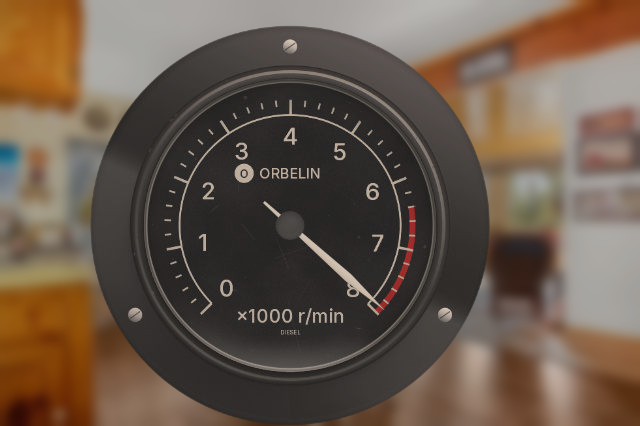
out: value=7900 unit=rpm
